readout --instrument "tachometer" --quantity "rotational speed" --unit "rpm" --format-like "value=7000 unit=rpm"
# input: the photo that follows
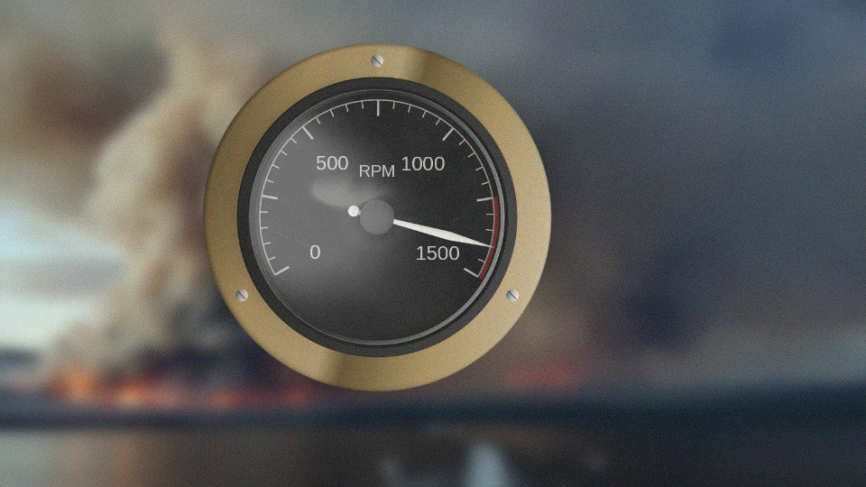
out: value=1400 unit=rpm
